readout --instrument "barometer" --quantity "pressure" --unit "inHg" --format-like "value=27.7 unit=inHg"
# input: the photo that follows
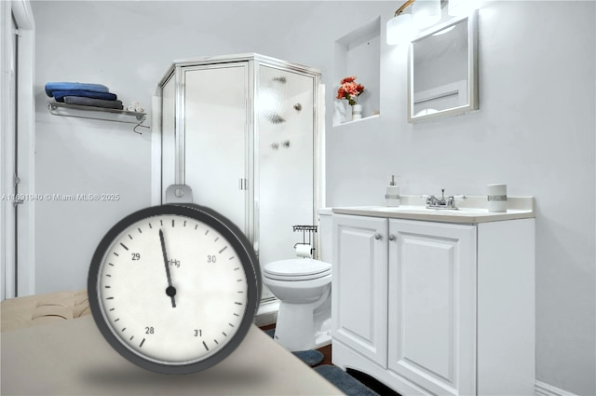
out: value=29.4 unit=inHg
